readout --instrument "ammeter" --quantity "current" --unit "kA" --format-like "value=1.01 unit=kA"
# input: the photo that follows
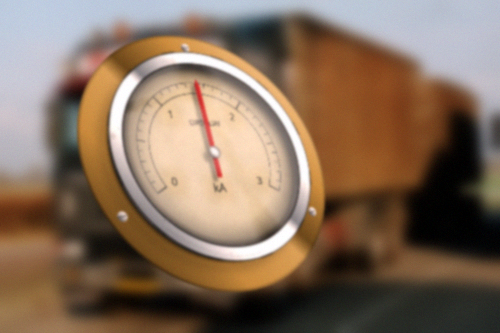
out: value=1.5 unit=kA
